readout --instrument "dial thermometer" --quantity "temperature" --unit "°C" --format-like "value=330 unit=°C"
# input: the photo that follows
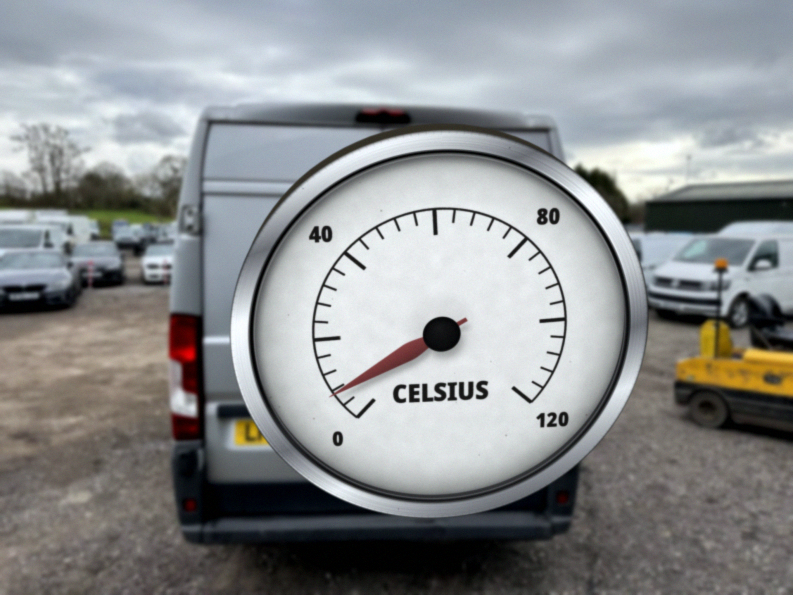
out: value=8 unit=°C
